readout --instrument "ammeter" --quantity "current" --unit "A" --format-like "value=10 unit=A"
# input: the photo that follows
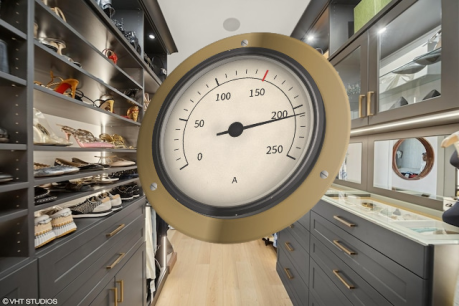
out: value=210 unit=A
